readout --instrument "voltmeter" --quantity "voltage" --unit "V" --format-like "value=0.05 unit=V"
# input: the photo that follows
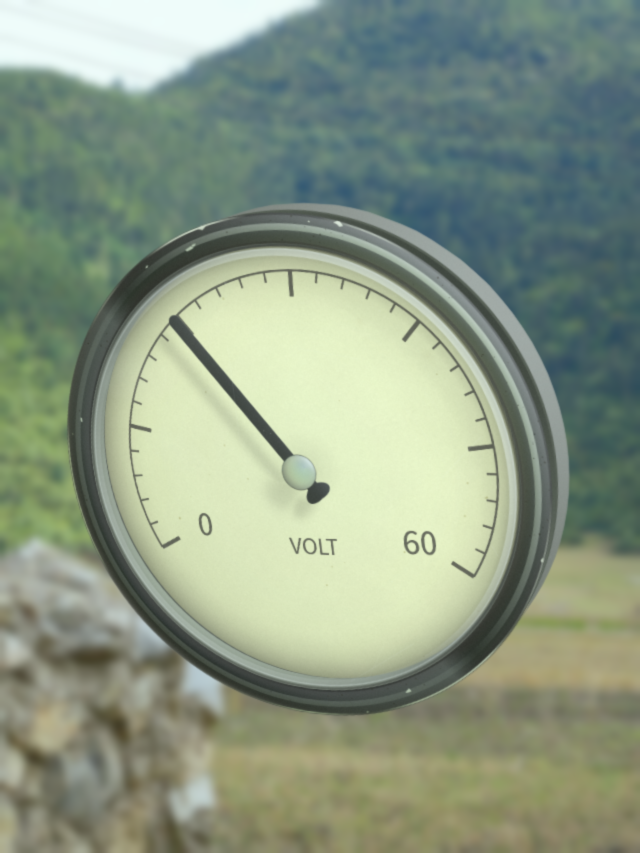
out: value=20 unit=V
